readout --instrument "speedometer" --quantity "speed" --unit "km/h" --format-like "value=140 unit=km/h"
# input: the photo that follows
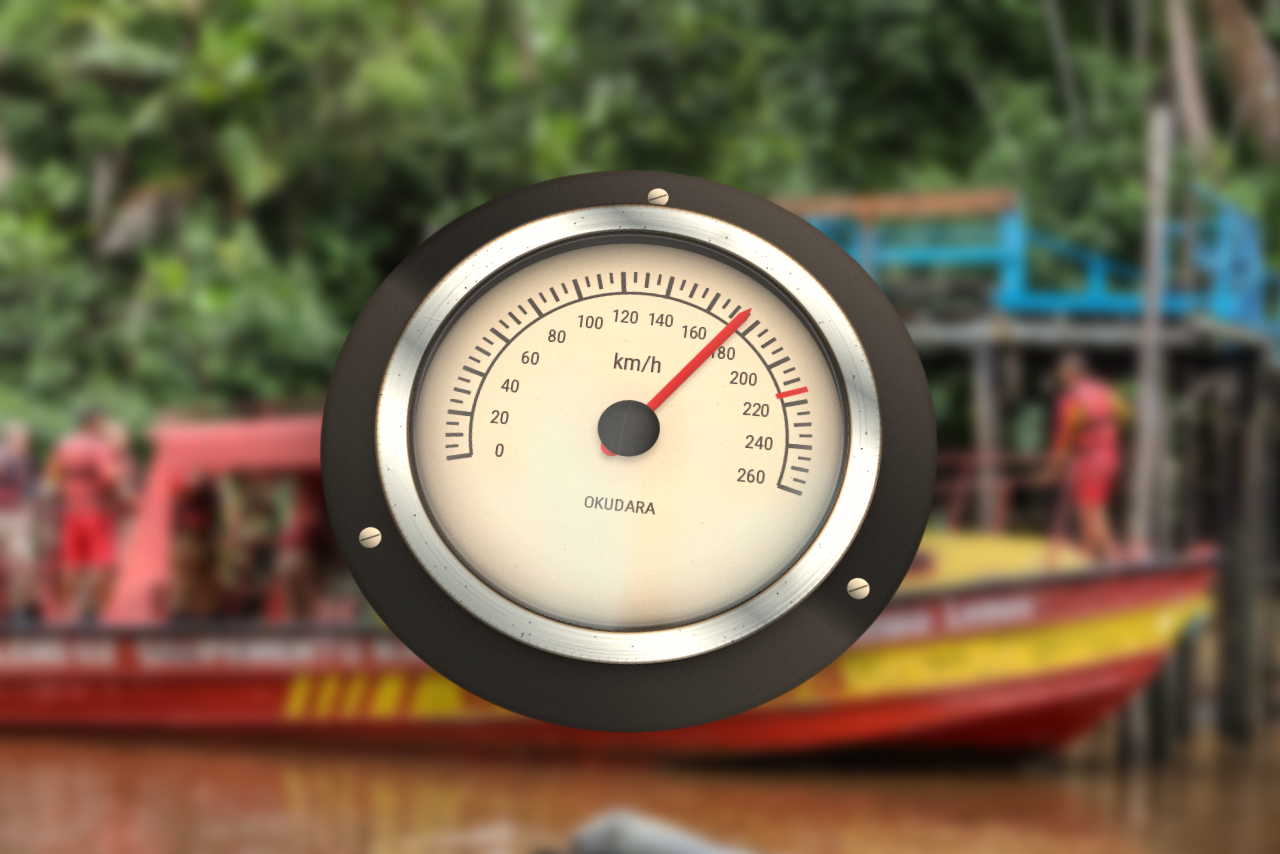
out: value=175 unit=km/h
